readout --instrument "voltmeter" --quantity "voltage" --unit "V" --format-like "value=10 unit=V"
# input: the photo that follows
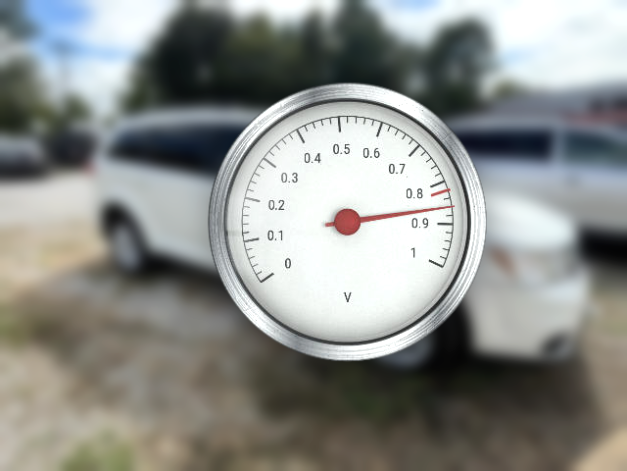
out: value=0.86 unit=V
